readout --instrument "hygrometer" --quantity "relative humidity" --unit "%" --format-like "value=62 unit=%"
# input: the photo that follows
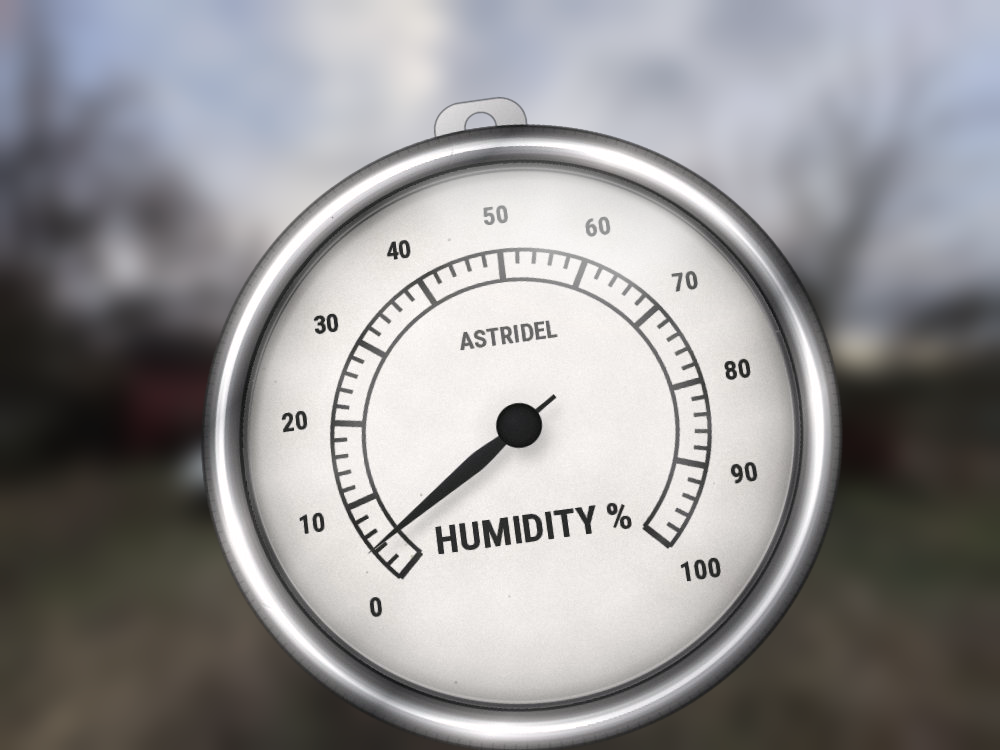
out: value=4 unit=%
